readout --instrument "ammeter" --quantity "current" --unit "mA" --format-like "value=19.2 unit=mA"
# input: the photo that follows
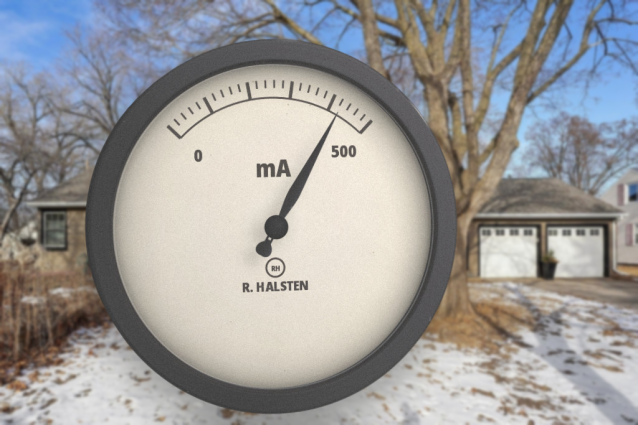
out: value=420 unit=mA
